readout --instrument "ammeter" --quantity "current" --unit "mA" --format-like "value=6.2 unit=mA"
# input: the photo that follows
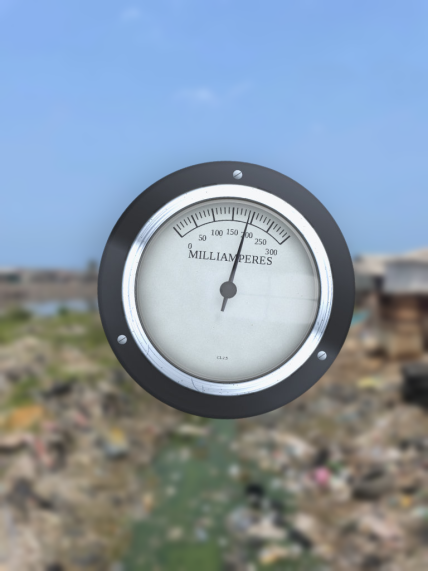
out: value=190 unit=mA
